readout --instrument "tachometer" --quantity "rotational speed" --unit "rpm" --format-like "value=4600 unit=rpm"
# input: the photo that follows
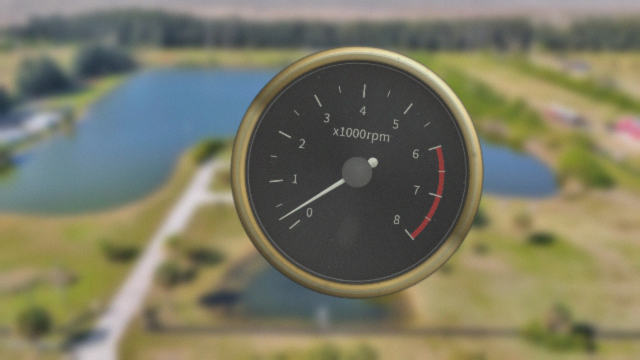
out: value=250 unit=rpm
